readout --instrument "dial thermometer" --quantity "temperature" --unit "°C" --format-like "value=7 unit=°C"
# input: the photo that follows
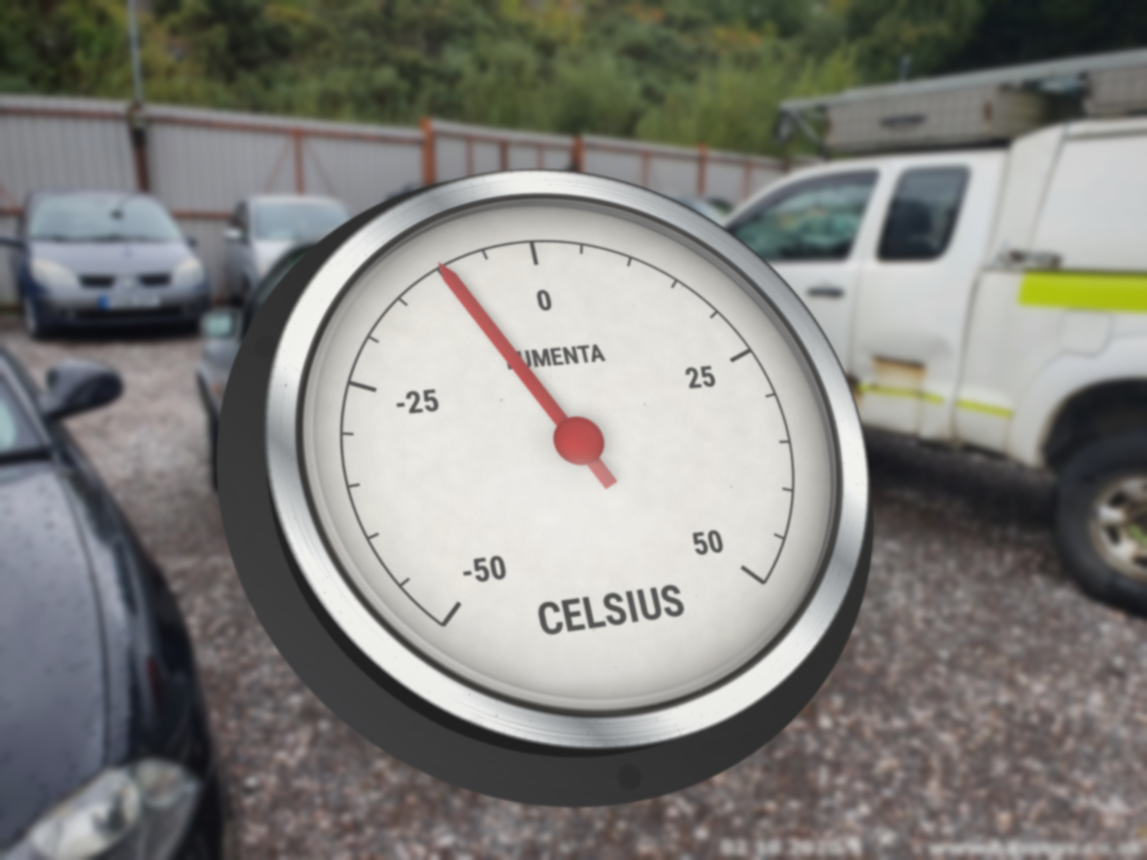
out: value=-10 unit=°C
